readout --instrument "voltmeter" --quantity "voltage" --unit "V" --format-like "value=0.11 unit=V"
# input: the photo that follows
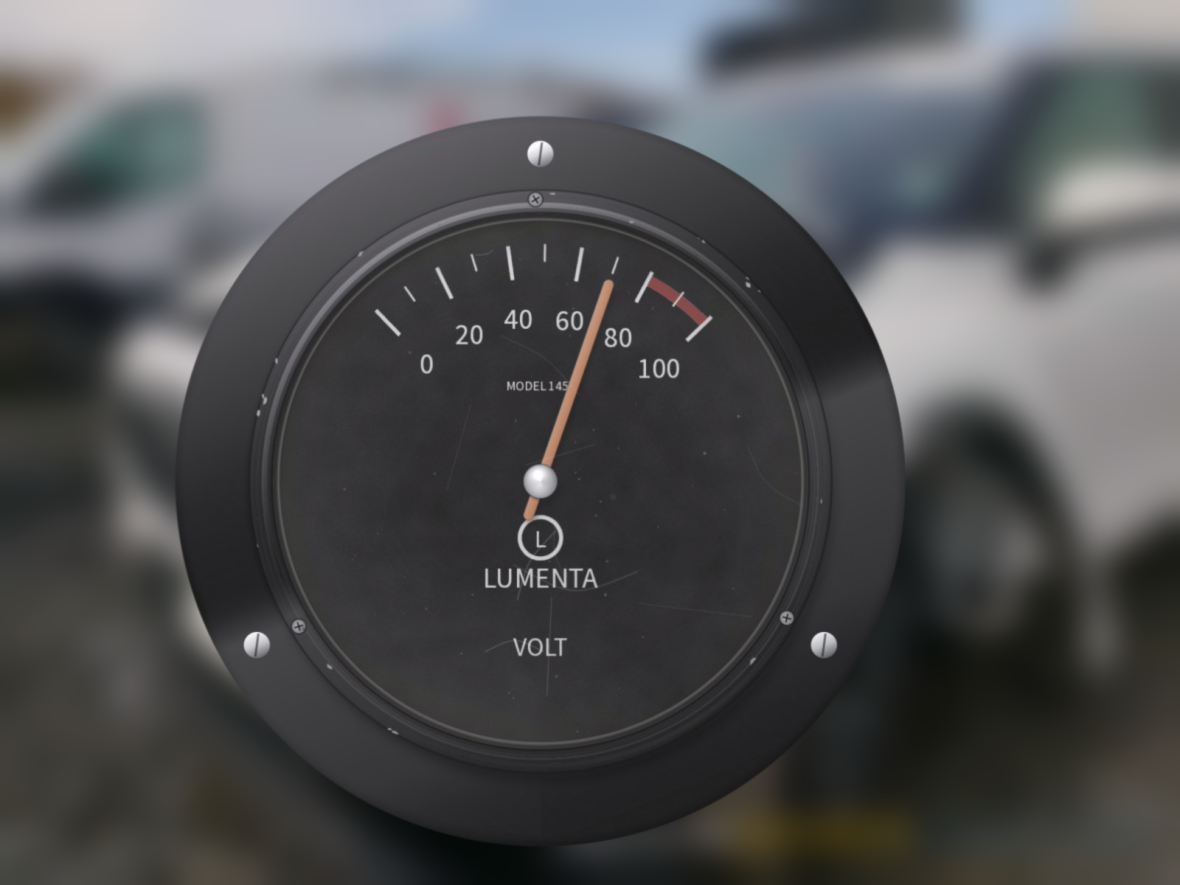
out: value=70 unit=V
